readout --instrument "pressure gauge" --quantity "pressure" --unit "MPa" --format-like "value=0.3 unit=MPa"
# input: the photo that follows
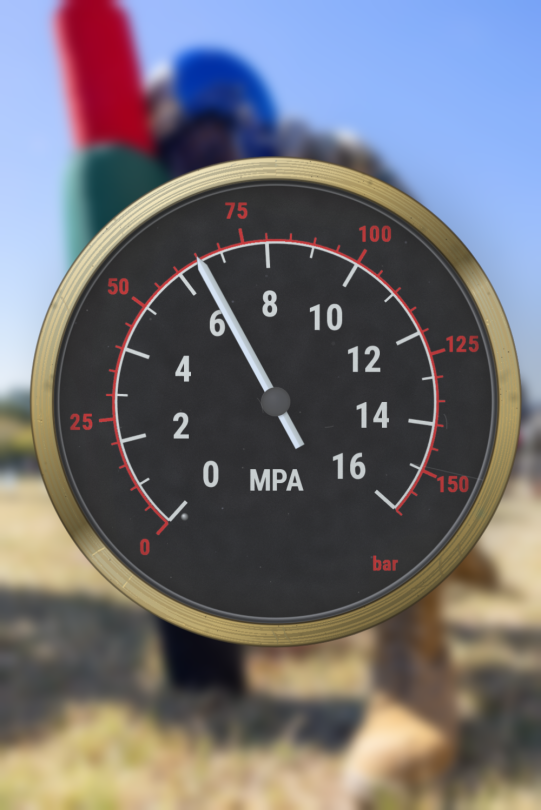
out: value=6.5 unit=MPa
